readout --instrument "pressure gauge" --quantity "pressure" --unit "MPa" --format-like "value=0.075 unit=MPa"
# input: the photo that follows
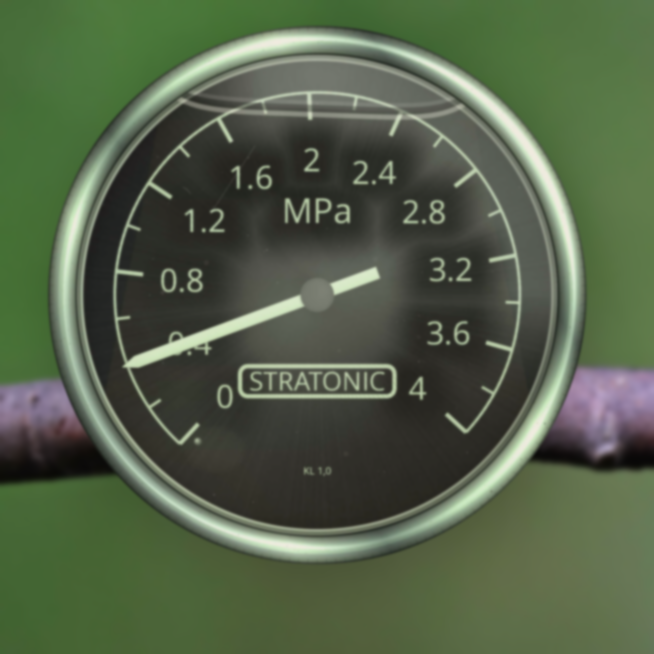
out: value=0.4 unit=MPa
